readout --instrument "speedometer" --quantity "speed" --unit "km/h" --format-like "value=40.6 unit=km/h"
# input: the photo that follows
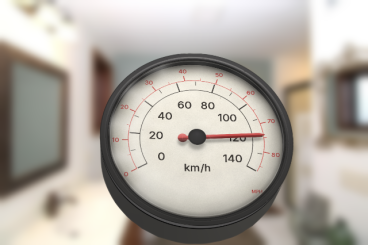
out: value=120 unit=km/h
